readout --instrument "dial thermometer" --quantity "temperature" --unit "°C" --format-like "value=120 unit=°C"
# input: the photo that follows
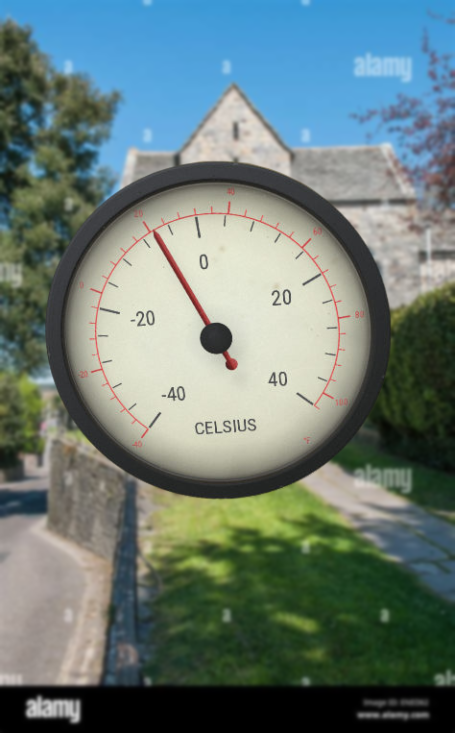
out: value=-6 unit=°C
